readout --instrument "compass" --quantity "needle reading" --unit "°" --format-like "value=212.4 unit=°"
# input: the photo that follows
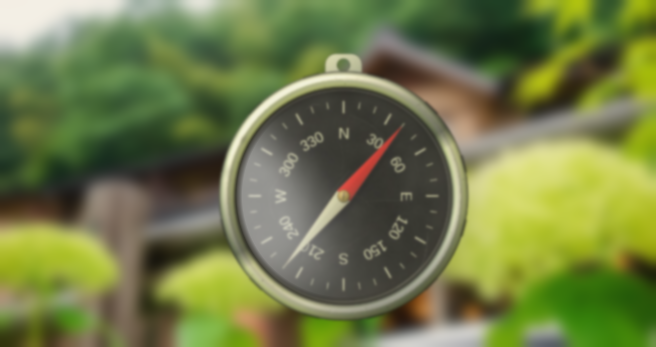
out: value=40 unit=°
